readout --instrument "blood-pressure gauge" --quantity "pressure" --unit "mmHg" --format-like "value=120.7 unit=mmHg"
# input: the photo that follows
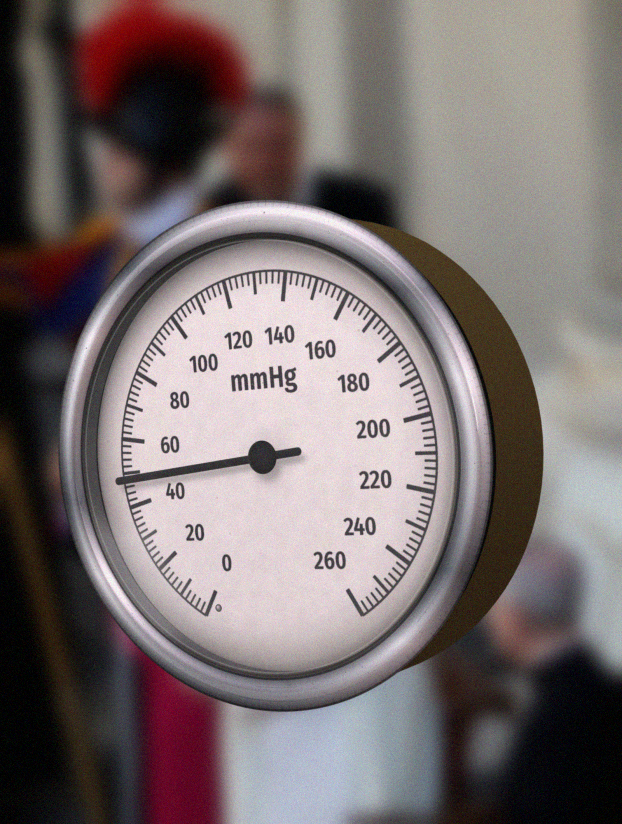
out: value=48 unit=mmHg
